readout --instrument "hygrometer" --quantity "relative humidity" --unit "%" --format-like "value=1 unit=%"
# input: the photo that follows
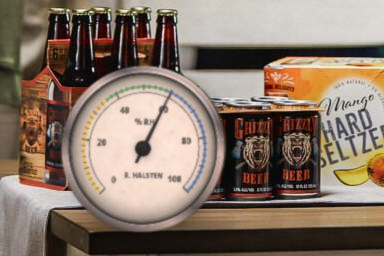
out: value=60 unit=%
